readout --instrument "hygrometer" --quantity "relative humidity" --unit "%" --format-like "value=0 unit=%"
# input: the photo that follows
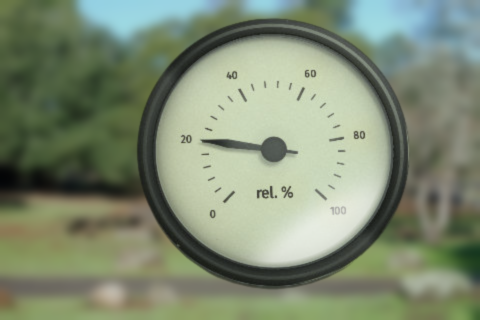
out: value=20 unit=%
